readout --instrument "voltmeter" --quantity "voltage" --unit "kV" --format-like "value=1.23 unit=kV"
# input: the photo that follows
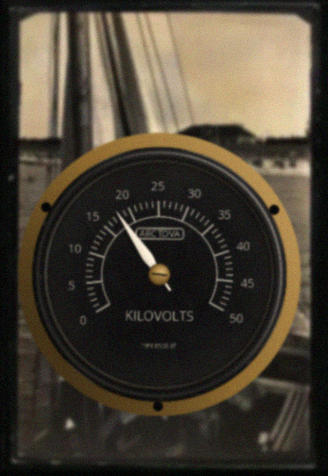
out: value=18 unit=kV
